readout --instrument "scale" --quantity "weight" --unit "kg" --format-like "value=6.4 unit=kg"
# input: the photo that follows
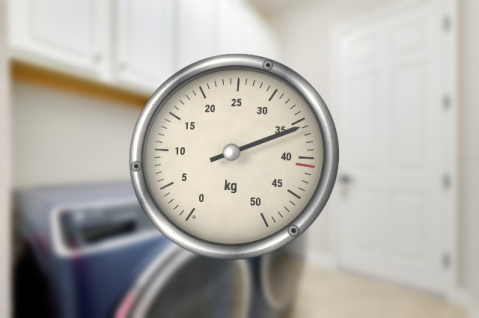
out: value=36 unit=kg
